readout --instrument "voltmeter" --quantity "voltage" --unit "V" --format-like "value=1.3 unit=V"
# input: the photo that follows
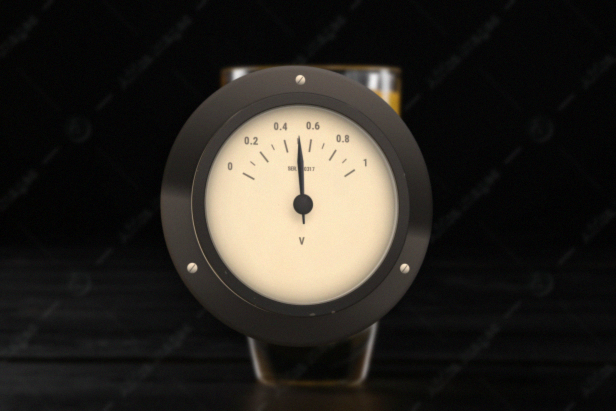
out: value=0.5 unit=V
